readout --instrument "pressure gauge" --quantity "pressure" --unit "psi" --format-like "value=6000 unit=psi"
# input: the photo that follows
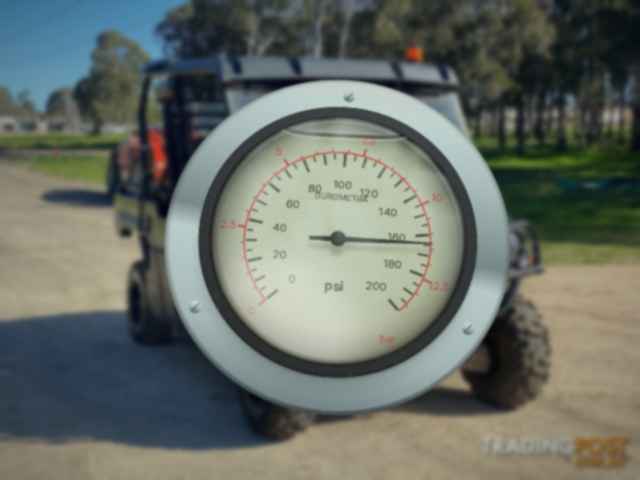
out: value=165 unit=psi
